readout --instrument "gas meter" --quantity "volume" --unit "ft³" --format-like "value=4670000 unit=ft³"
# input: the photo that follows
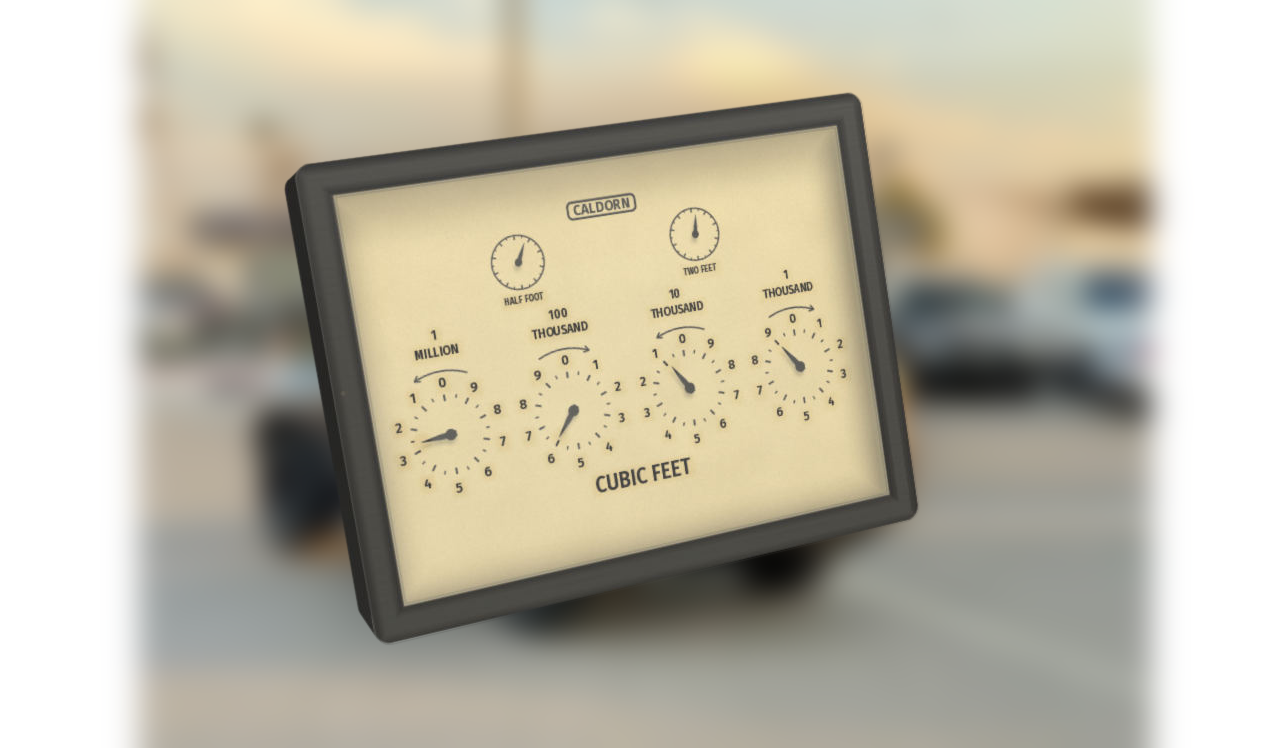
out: value=260900 unit=ft³
